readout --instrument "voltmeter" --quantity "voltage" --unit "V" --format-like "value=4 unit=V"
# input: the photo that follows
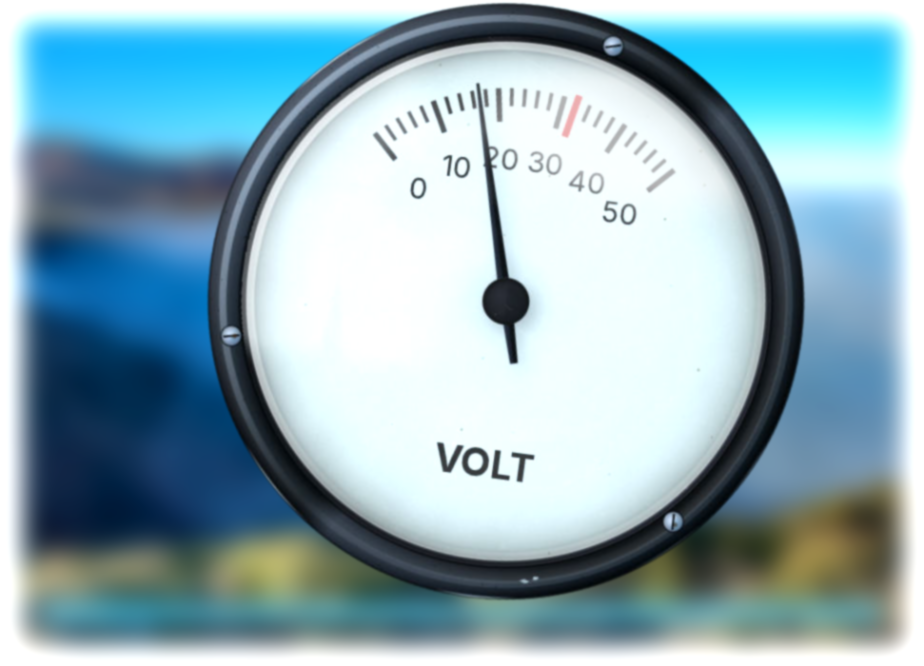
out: value=17 unit=V
